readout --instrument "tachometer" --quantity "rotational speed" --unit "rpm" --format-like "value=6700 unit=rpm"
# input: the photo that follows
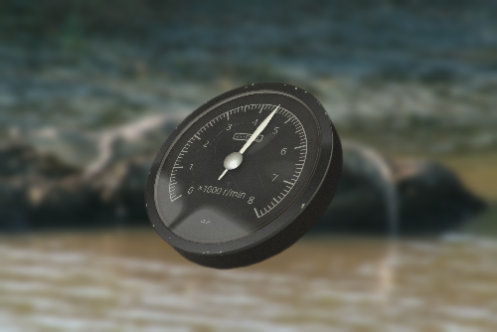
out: value=4500 unit=rpm
